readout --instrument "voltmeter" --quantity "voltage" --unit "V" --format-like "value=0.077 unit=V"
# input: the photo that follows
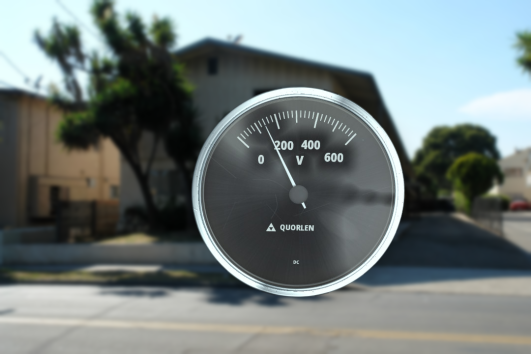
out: value=140 unit=V
